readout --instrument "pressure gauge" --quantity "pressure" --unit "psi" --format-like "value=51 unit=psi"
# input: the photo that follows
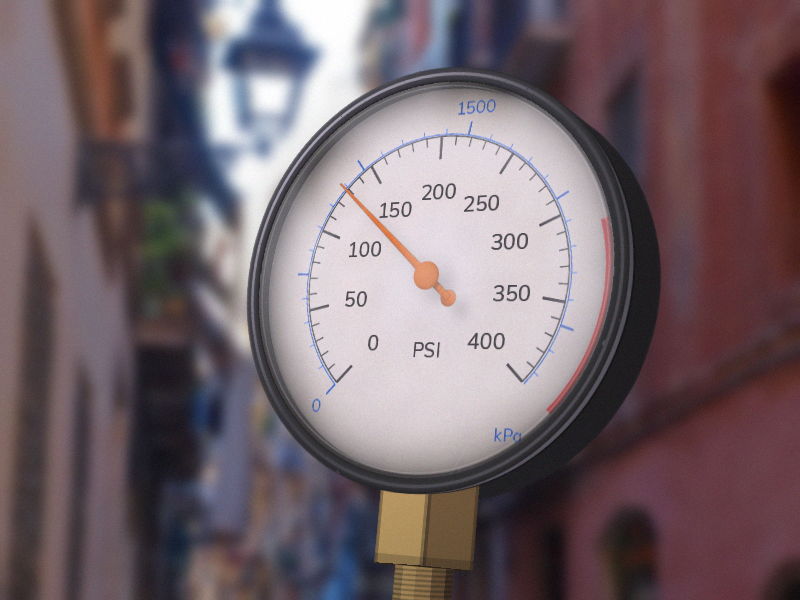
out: value=130 unit=psi
